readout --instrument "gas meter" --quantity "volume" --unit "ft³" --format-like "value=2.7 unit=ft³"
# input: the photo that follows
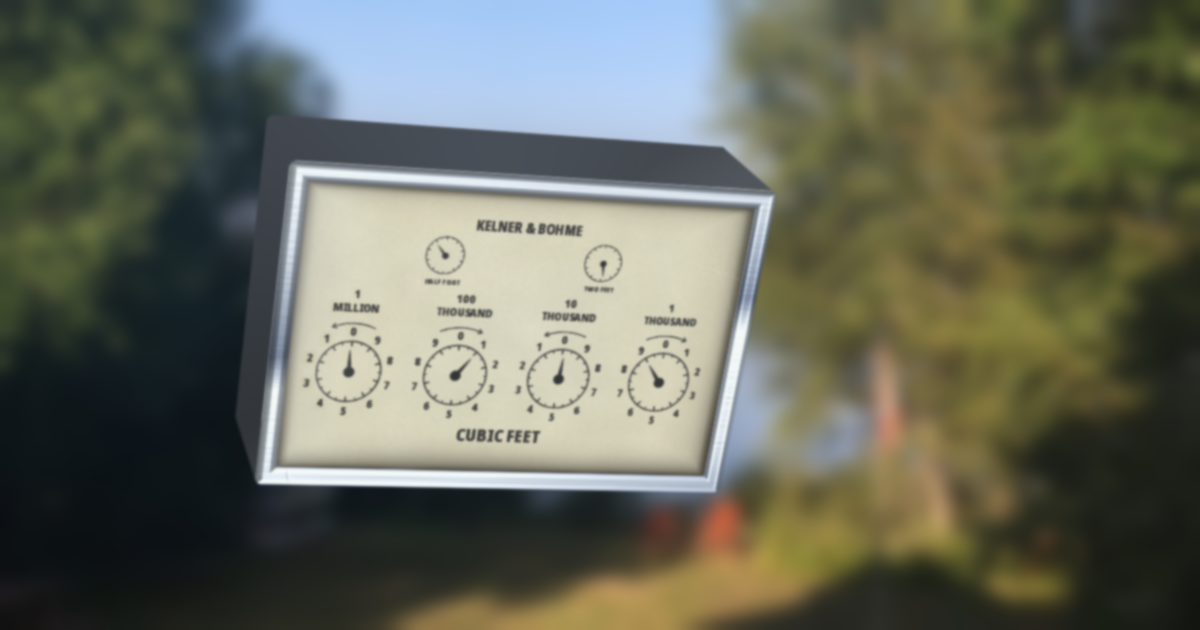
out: value=9900 unit=ft³
